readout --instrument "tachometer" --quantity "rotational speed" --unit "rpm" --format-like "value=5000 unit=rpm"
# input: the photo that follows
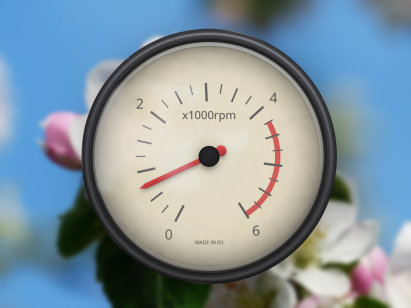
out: value=750 unit=rpm
